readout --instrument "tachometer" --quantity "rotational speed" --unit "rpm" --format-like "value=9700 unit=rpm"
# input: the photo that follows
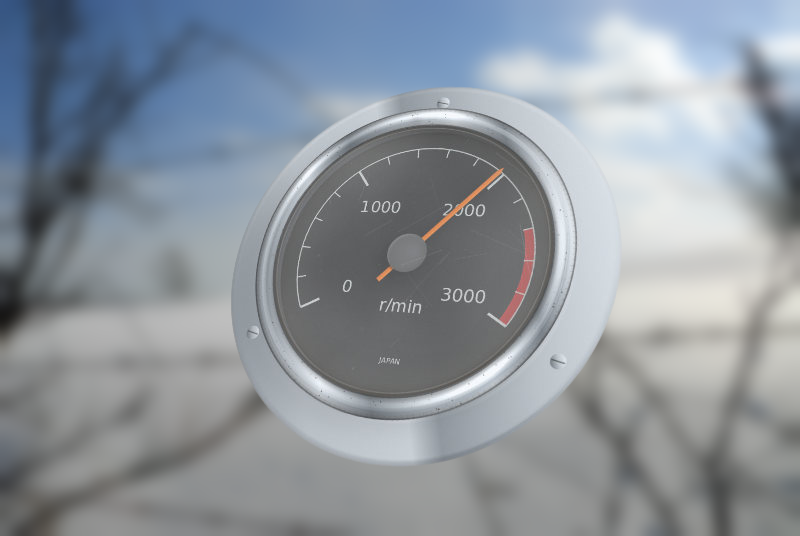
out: value=2000 unit=rpm
